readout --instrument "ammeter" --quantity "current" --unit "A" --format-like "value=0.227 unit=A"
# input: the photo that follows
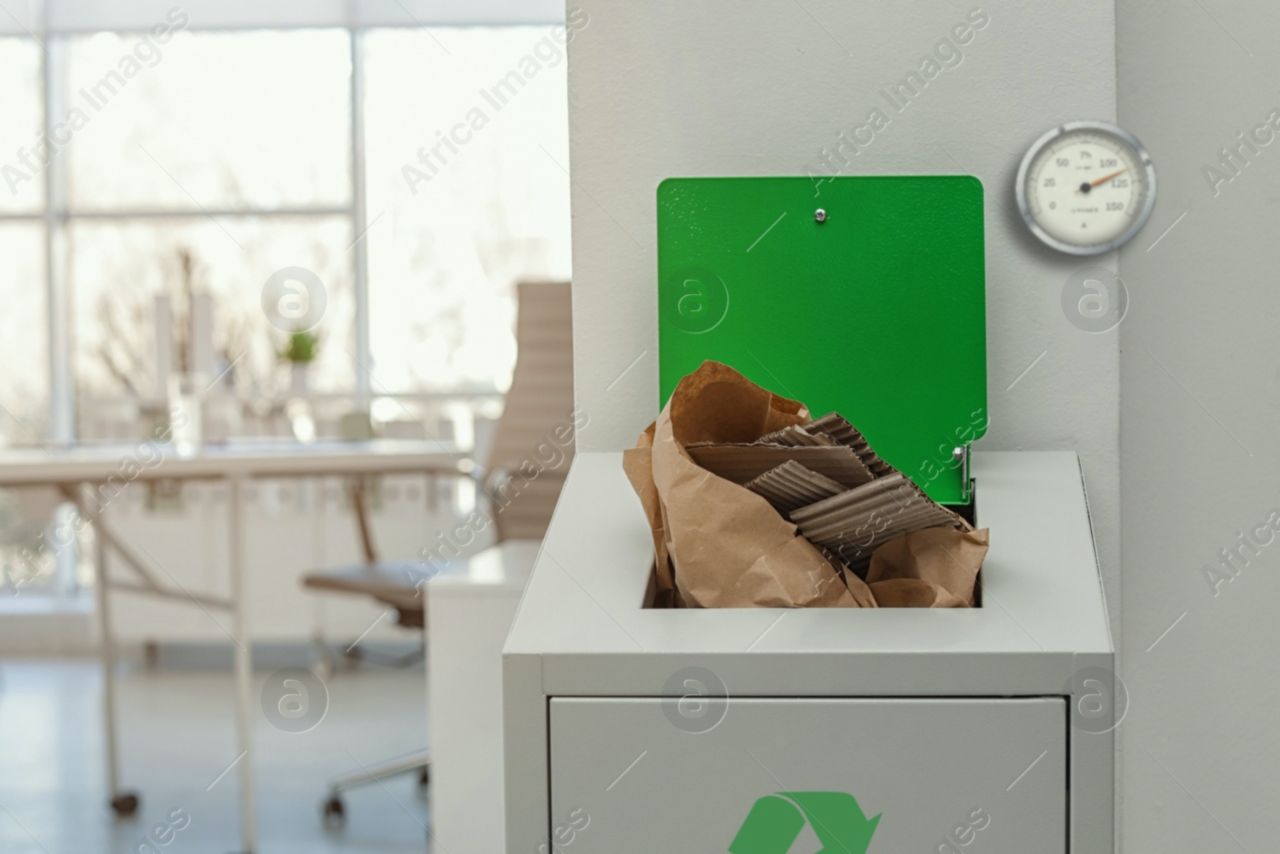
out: value=115 unit=A
